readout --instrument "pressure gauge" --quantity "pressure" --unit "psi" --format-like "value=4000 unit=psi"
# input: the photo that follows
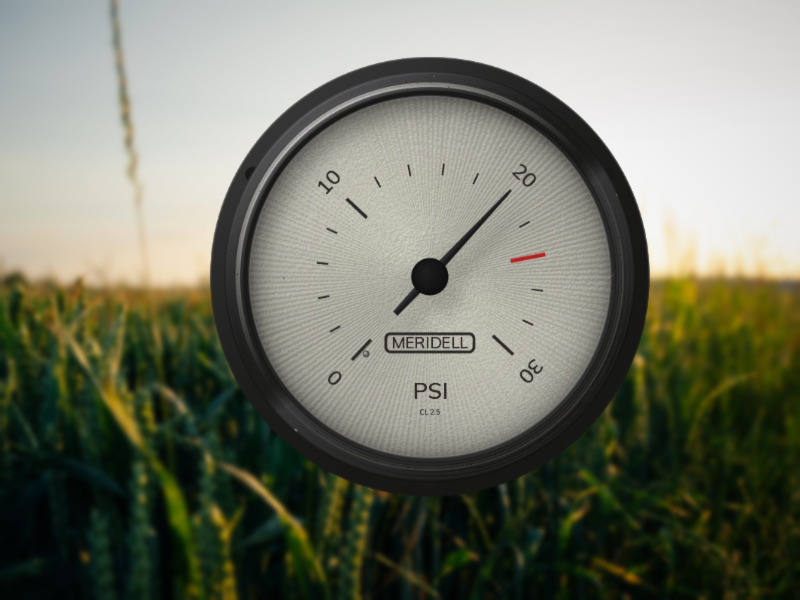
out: value=20 unit=psi
